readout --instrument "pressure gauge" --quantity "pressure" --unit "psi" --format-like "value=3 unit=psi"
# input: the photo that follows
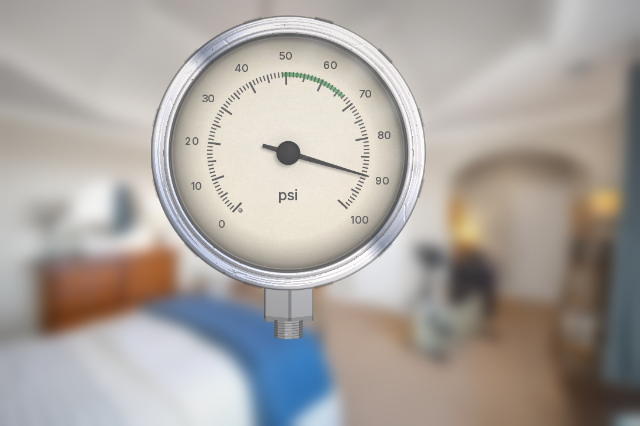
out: value=90 unit=psi
